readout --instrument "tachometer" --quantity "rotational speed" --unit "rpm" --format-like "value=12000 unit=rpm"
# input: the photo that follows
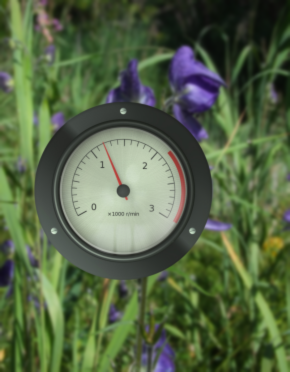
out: value=1200 unit=rpm
